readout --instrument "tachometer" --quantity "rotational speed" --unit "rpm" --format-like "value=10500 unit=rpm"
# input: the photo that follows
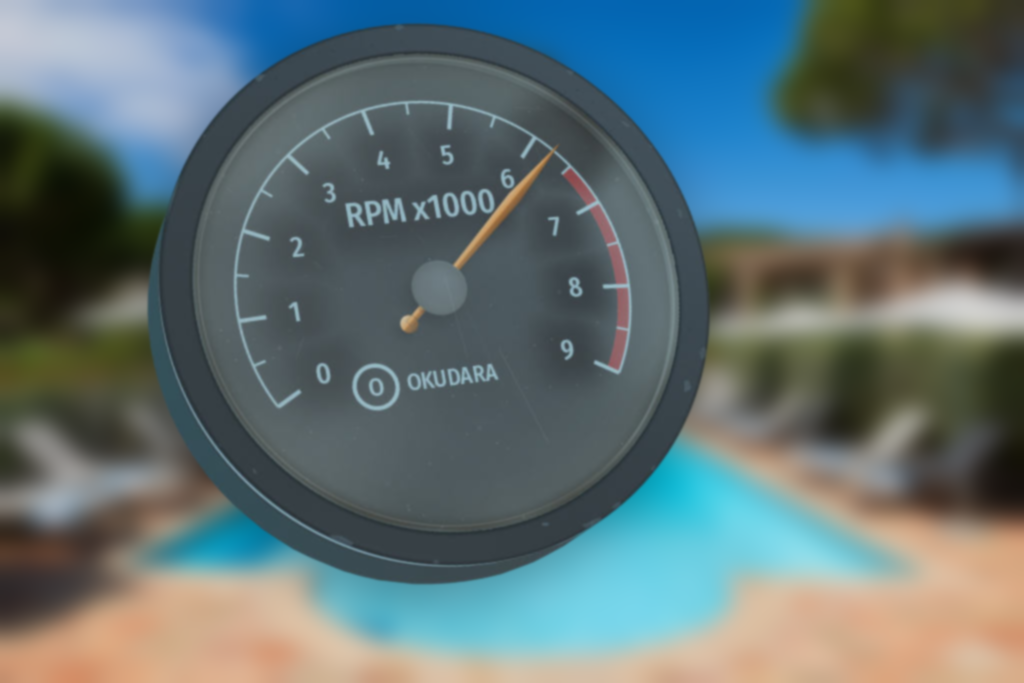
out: value=6250 unit=rpm
